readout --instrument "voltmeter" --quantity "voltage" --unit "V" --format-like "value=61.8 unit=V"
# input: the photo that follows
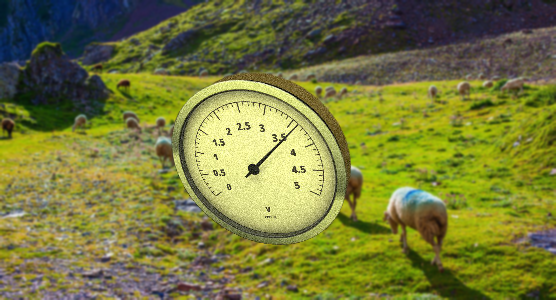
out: value=3.6 unit=V
